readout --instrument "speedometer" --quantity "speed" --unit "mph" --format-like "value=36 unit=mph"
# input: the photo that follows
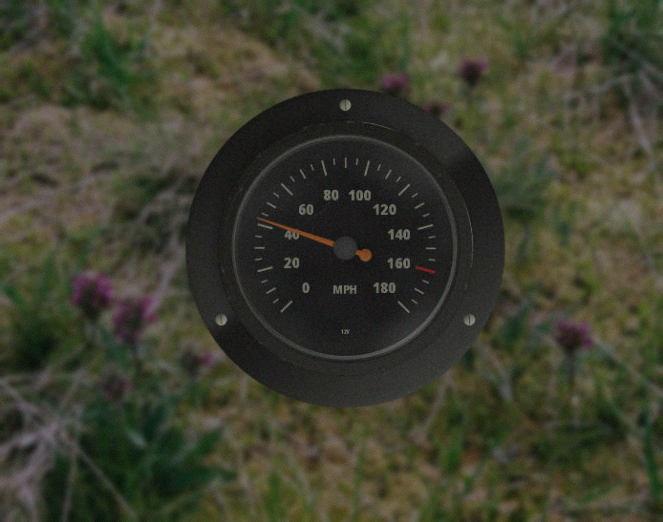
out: value=42.5 unit=mph
